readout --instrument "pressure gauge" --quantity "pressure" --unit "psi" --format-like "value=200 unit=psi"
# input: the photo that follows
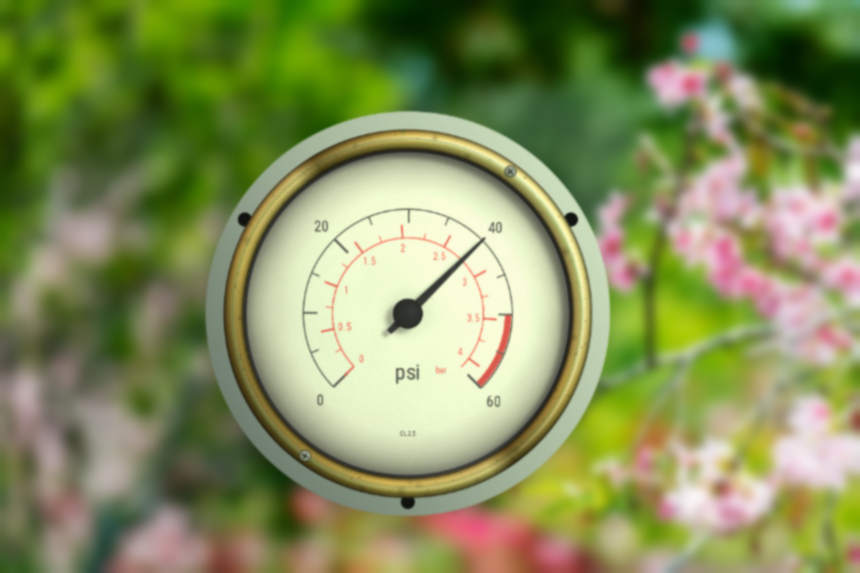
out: value=40 unit=psi
